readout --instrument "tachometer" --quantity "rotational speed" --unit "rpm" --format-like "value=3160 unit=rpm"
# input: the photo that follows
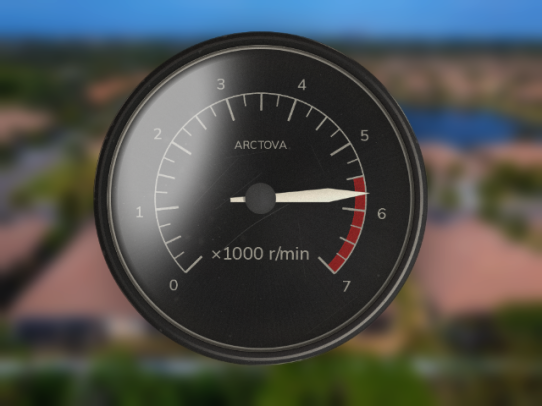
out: value=5750 unit=rpm
